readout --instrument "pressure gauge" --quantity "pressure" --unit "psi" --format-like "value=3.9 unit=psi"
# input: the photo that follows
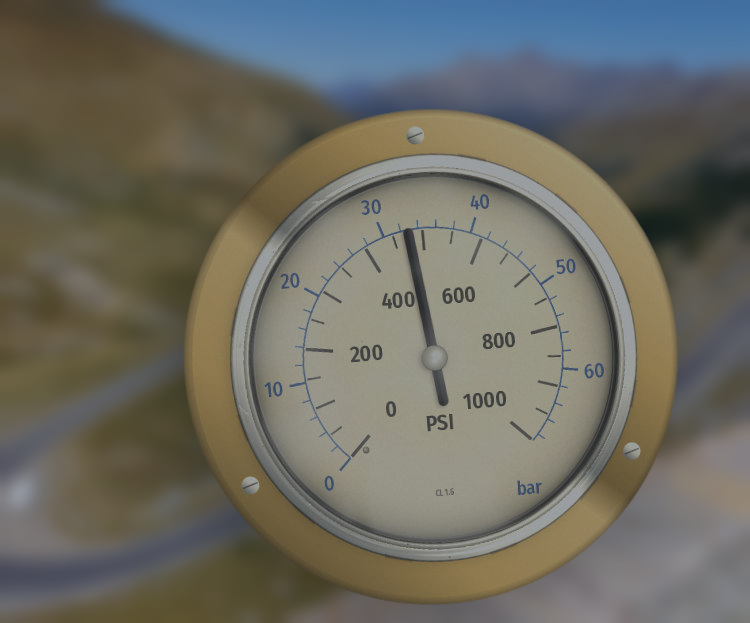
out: value=475 unit=psi
